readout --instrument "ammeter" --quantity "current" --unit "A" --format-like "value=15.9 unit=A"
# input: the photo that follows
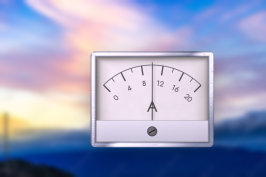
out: value=10 unit=A
